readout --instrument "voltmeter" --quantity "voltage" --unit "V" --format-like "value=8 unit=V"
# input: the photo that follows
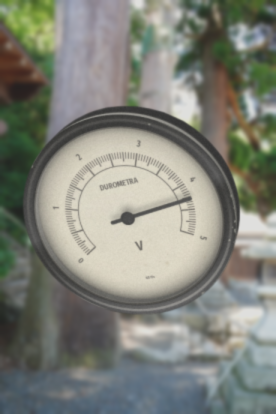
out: value=4.25 unit=V
